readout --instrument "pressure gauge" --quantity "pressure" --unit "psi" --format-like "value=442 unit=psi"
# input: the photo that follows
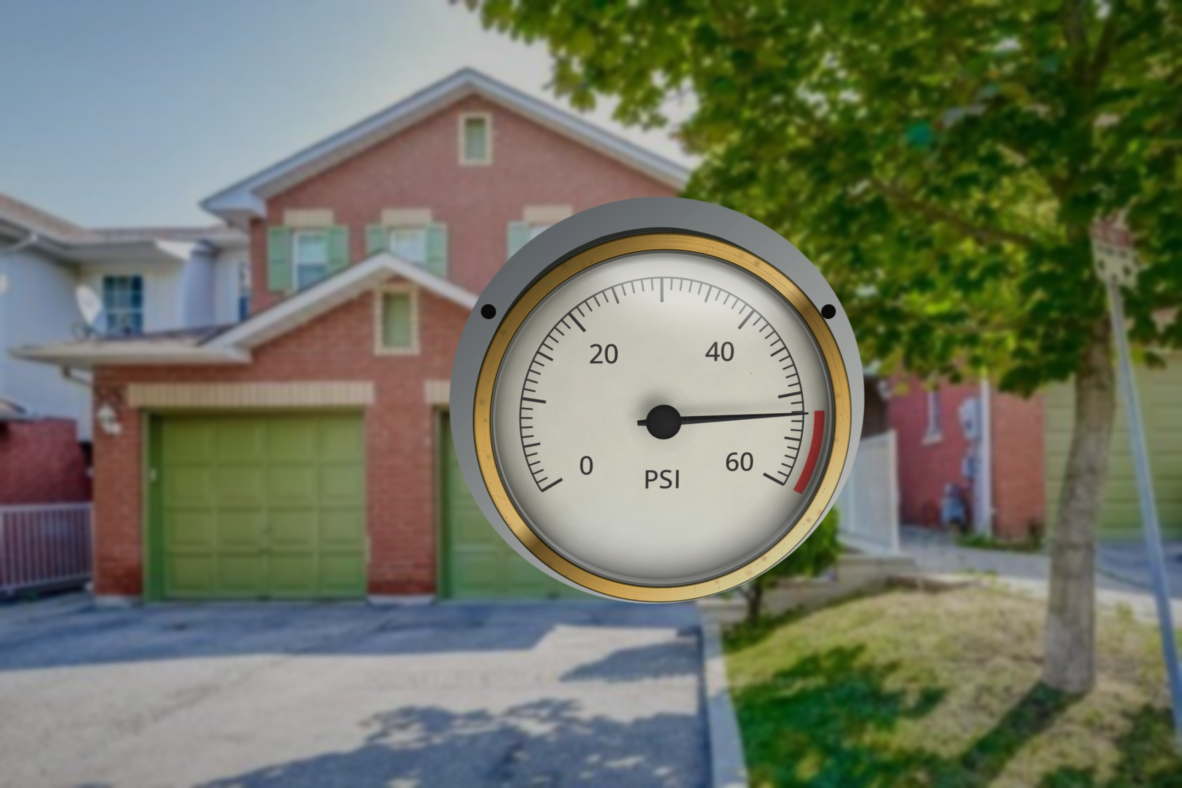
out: value=52 unit=psi
